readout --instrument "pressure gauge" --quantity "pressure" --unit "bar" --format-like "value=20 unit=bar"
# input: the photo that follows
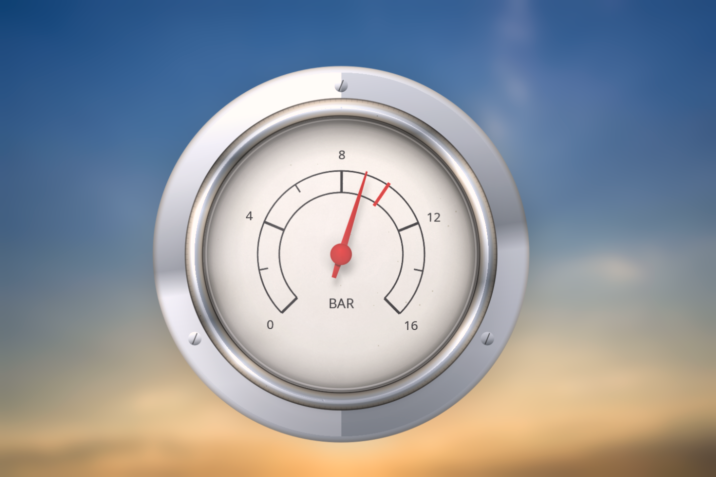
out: value=9 unit=bar
